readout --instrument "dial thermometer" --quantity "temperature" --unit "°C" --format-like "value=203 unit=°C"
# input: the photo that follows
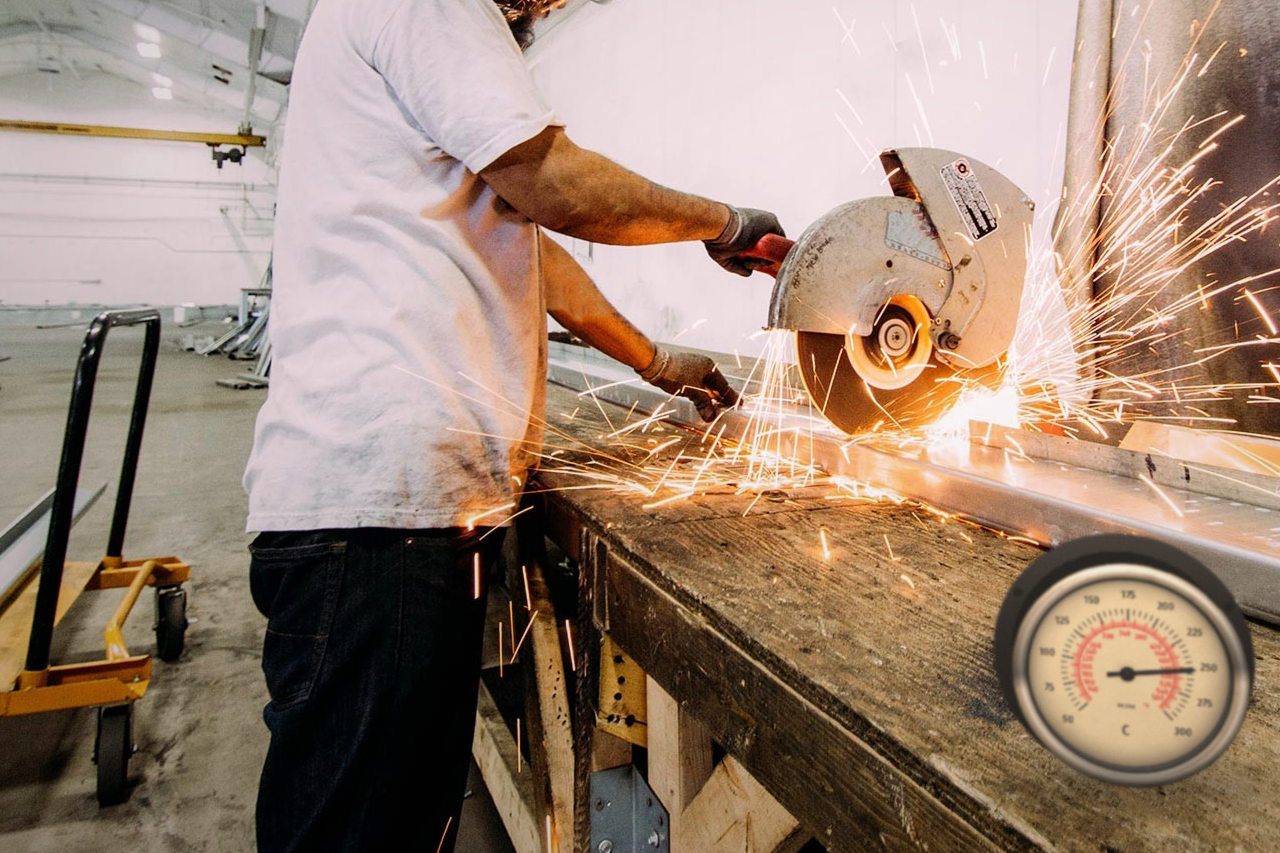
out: value=250 unit=°C
